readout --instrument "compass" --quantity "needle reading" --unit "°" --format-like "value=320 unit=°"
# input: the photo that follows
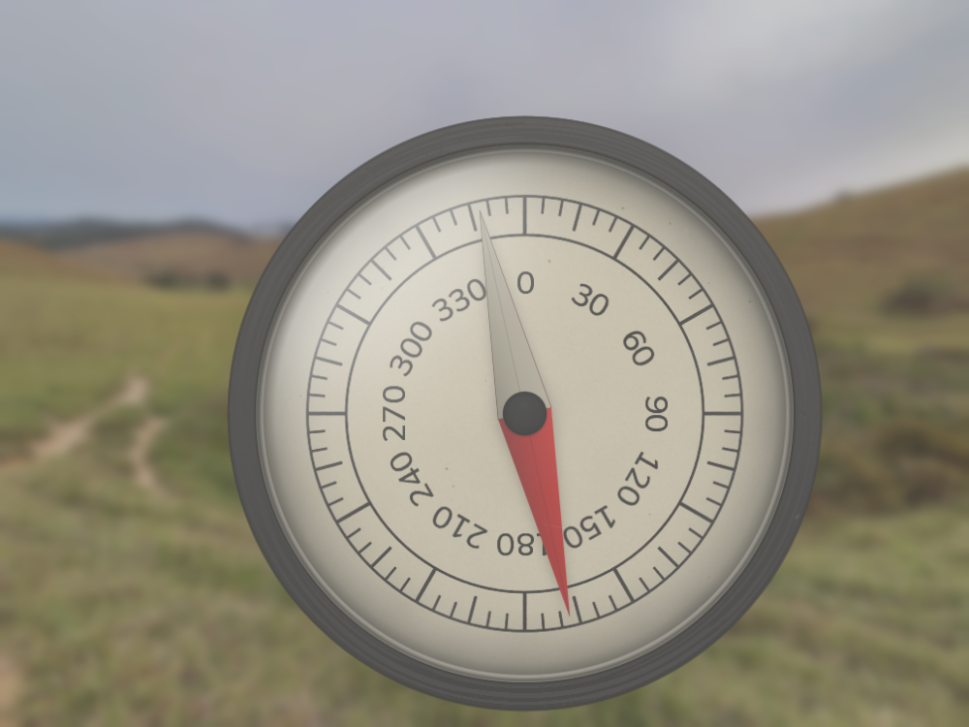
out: value=167.5 unit=°
